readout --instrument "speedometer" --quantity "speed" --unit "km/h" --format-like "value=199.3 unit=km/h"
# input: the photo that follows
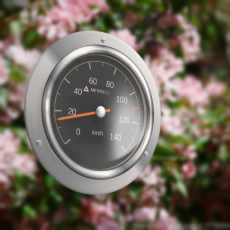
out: value=15 unit=km/h
